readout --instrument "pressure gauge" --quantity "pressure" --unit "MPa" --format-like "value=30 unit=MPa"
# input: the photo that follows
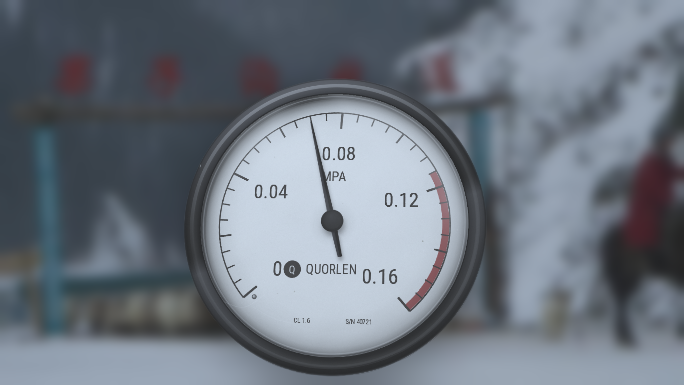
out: value=0.07 unit=MPa
